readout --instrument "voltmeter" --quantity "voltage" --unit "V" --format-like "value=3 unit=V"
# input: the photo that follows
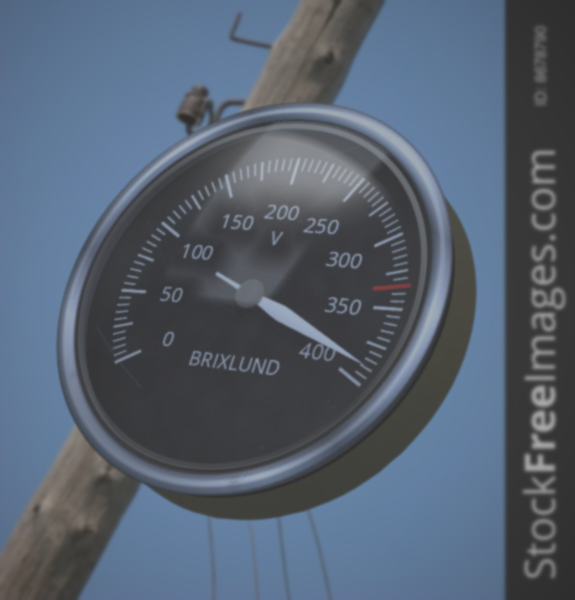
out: value=390 unit=V
